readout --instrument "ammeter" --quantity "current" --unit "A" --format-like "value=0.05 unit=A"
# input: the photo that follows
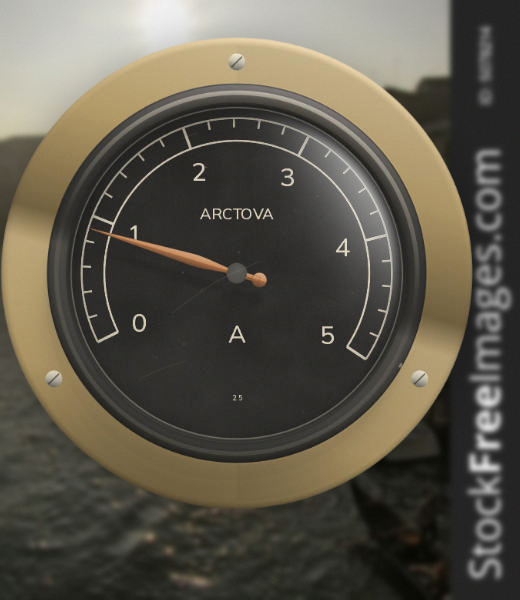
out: value=0.9 unit=A
